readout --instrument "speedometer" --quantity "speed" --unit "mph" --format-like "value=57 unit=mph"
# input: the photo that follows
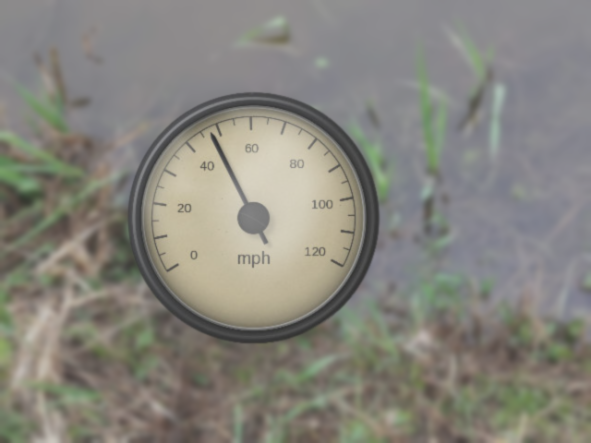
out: value=47.5 unit=mph
